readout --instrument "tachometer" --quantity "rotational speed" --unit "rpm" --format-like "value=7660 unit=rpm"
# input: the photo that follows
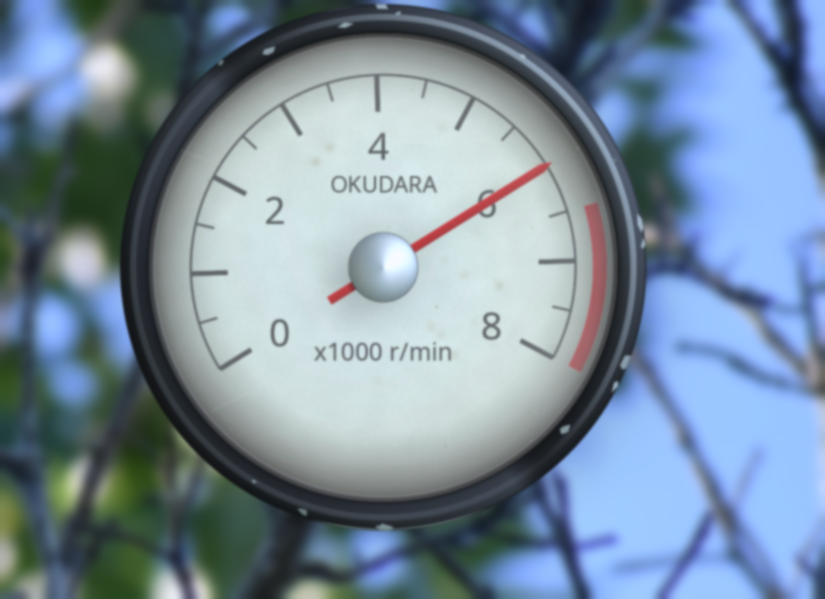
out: value=6000 unit=rpm
